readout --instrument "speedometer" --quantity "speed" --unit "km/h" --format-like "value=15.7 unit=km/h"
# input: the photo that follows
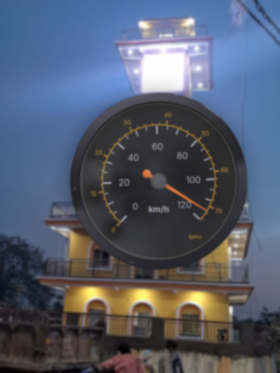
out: value=115 unit=km/h
